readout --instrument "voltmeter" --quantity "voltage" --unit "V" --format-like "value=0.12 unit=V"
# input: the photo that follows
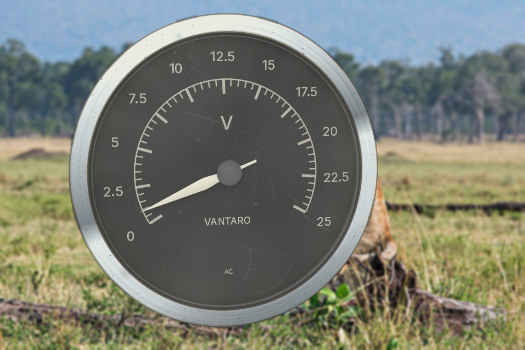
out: value=1 unit=V
